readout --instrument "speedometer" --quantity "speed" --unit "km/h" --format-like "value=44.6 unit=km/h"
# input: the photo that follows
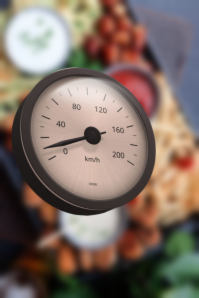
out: value=10 unit=km/h
